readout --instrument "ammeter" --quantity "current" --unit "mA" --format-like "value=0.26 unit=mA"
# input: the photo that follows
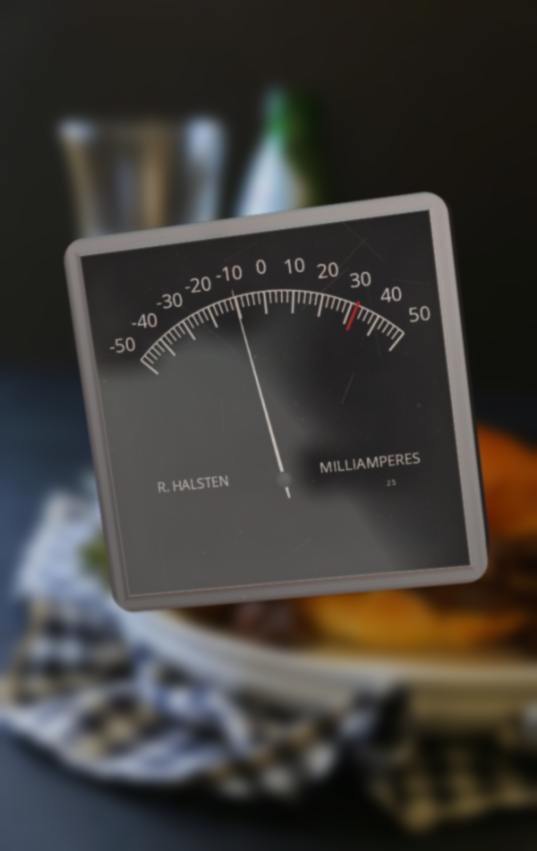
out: value=-10 unit=mA
